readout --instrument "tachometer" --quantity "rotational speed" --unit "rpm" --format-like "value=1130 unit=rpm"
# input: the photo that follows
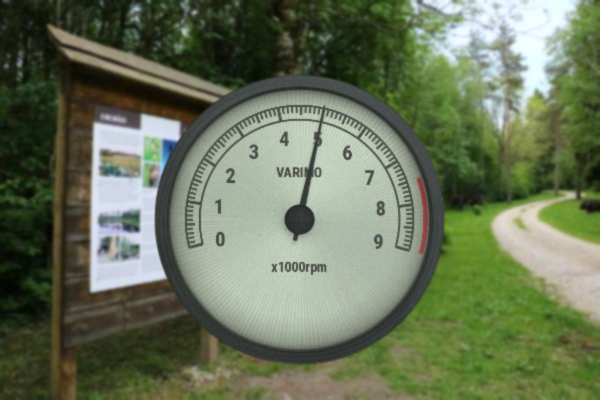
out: value=5000 unit=rpm
